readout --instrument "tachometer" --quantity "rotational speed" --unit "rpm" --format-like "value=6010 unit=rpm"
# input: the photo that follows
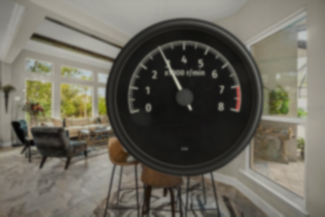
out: value=3000 unit=rpm
